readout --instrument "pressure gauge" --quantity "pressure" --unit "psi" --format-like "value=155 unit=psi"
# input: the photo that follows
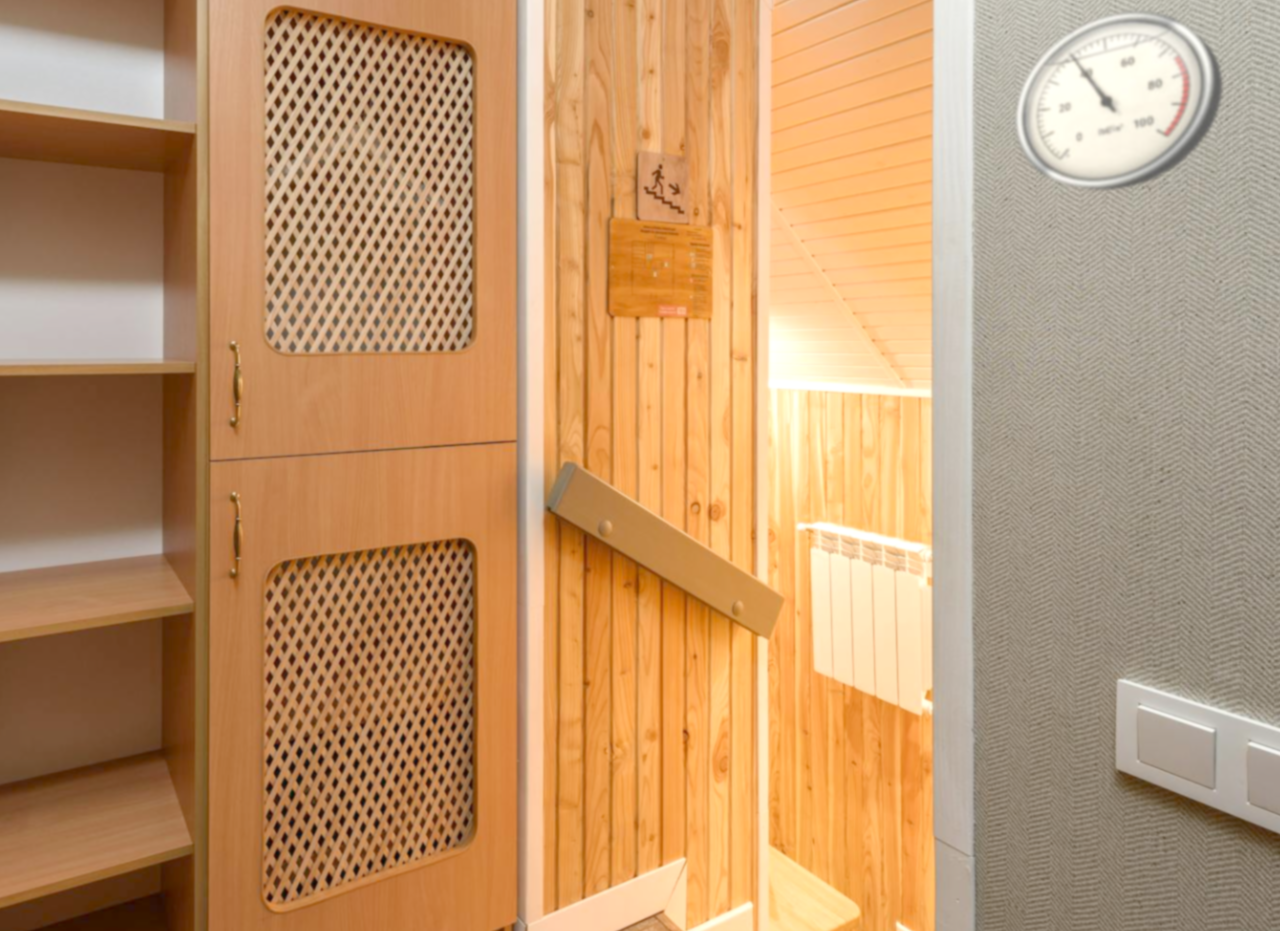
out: value=40 unit=psi
